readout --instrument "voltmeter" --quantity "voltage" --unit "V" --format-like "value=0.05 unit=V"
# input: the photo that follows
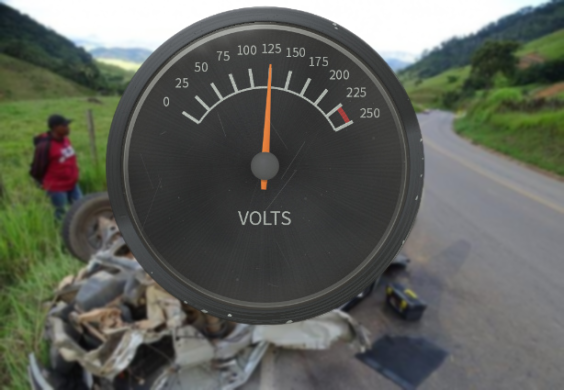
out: value=125 unit=V
